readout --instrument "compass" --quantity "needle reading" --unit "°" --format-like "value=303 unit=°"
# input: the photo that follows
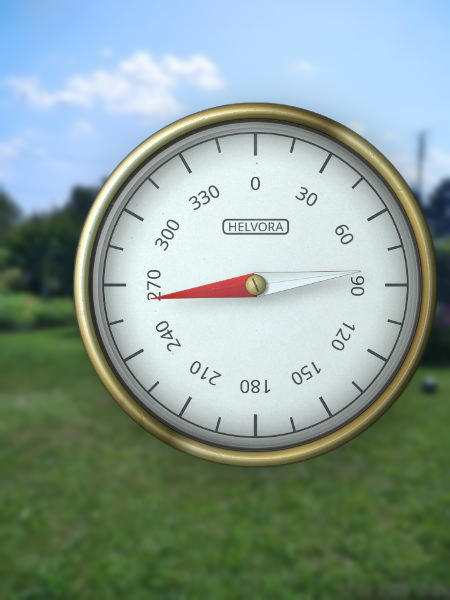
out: value=262.5 unit=°
